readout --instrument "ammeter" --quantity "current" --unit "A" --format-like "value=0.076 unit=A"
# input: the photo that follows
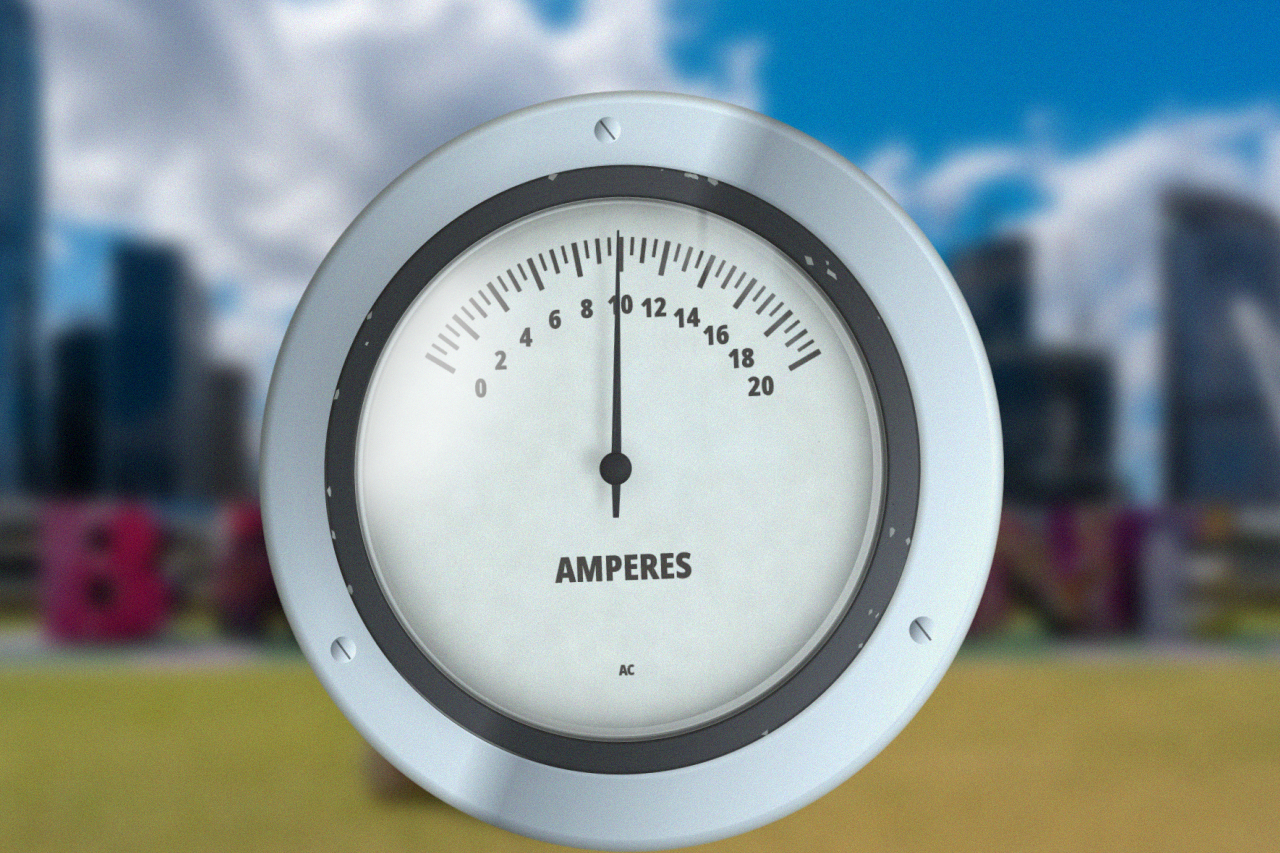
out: value=10 unit=A
